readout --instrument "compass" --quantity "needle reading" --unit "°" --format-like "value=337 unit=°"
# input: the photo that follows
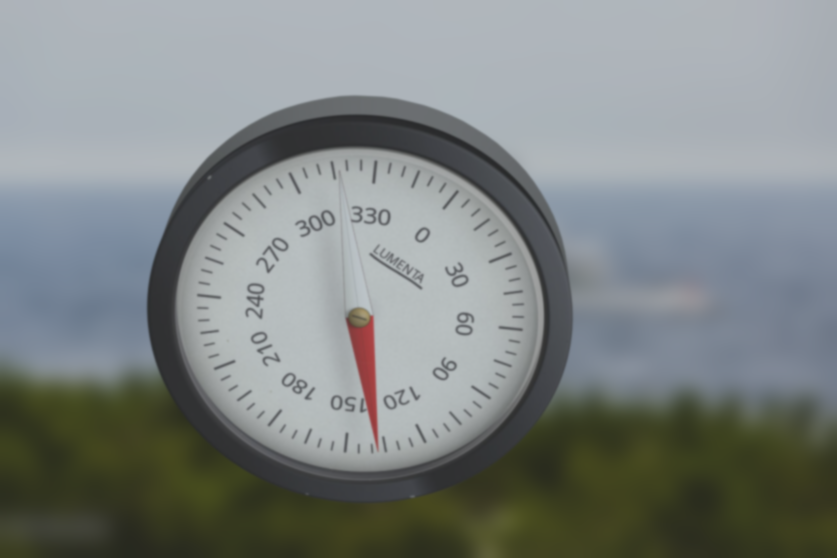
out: value=137.5 unit=°
